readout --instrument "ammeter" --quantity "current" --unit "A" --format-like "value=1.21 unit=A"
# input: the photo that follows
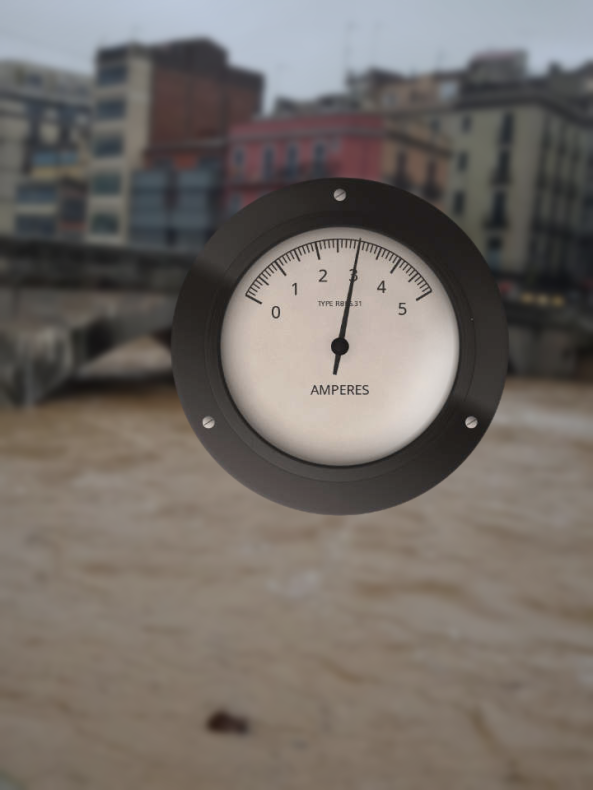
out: value=3 unit=A
